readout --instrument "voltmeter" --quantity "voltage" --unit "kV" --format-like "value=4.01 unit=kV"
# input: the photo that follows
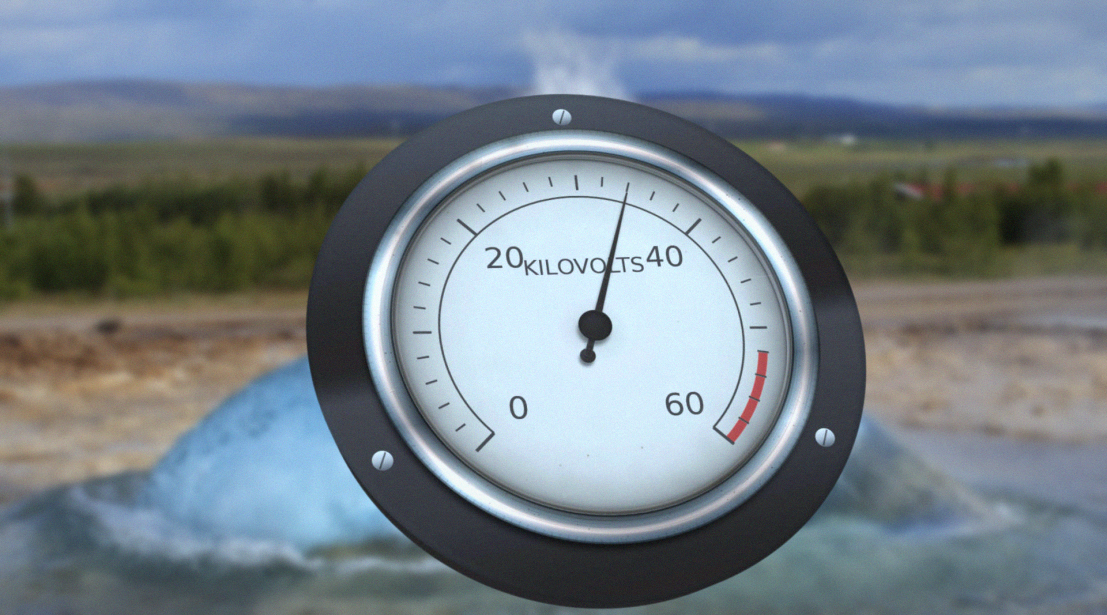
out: value=34 unit=kV
